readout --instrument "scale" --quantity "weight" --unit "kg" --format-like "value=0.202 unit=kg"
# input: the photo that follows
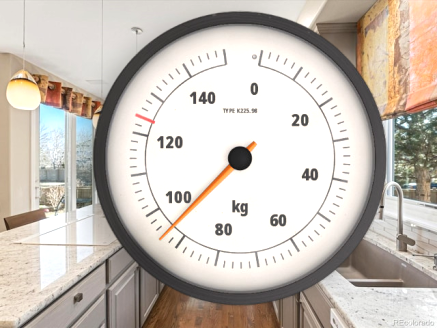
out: value=94 unit=kg
